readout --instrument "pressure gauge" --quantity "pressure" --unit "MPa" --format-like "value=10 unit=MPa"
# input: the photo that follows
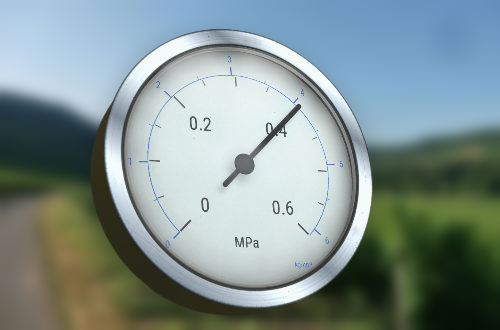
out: value=0.4 unit=MPa
